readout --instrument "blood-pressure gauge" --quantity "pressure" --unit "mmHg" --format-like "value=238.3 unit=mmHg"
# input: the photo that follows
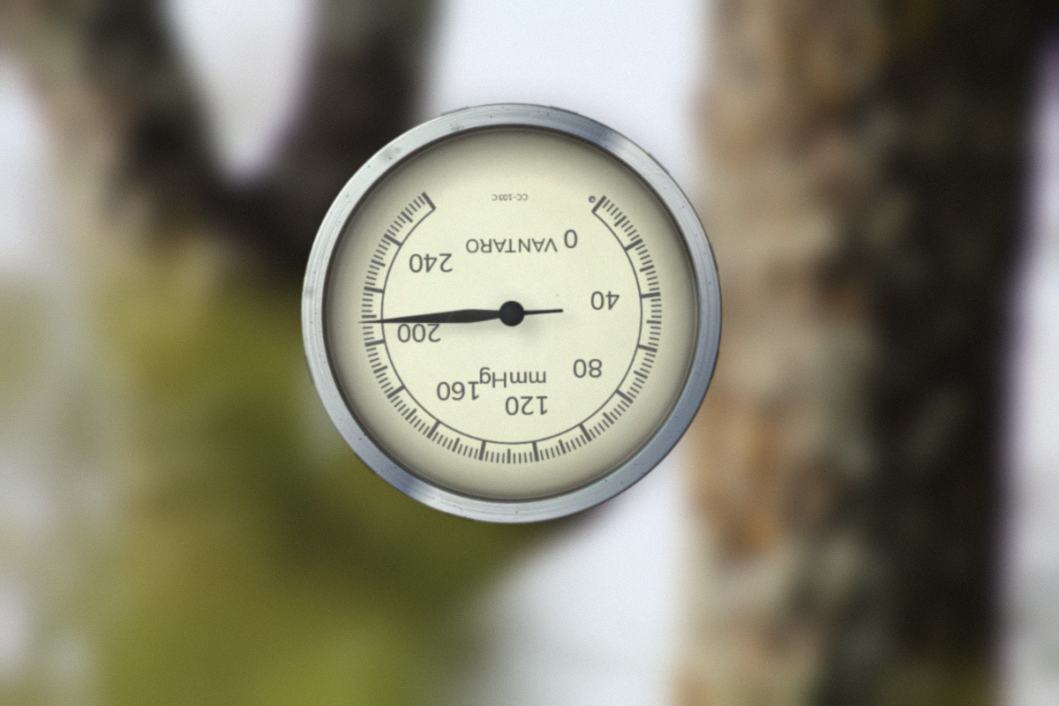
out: value=208 unit=mmHg
